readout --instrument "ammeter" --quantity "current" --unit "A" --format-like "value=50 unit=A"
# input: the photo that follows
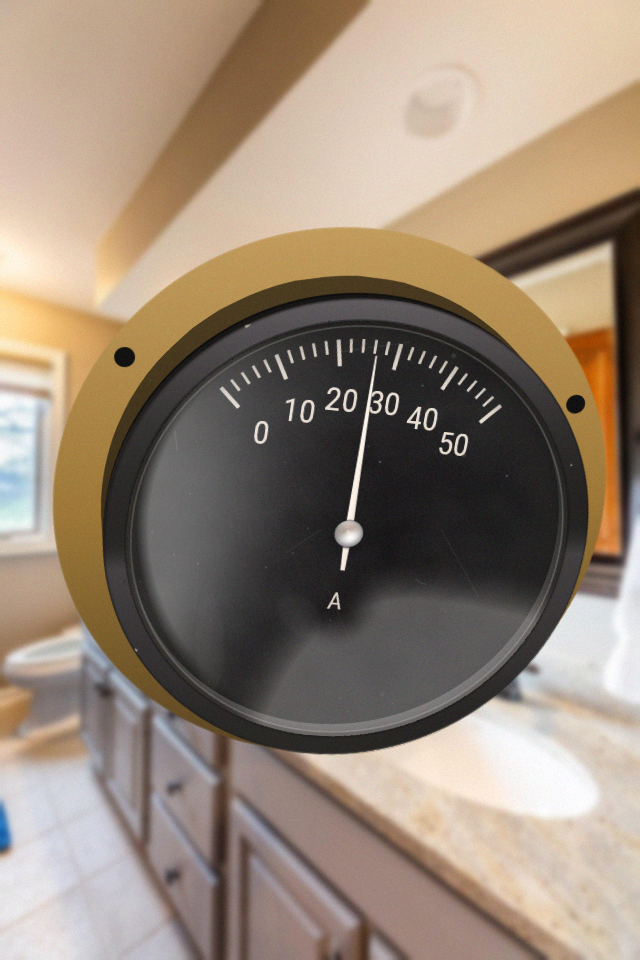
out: value=26 unit=A
